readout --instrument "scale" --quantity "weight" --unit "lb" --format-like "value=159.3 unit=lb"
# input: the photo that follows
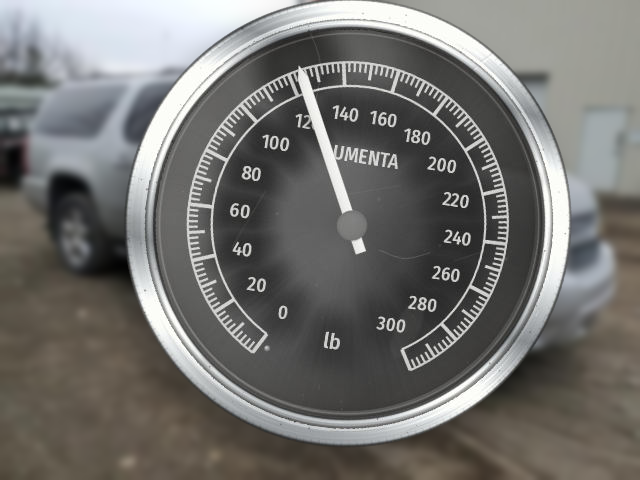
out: value=124 unit=lb
